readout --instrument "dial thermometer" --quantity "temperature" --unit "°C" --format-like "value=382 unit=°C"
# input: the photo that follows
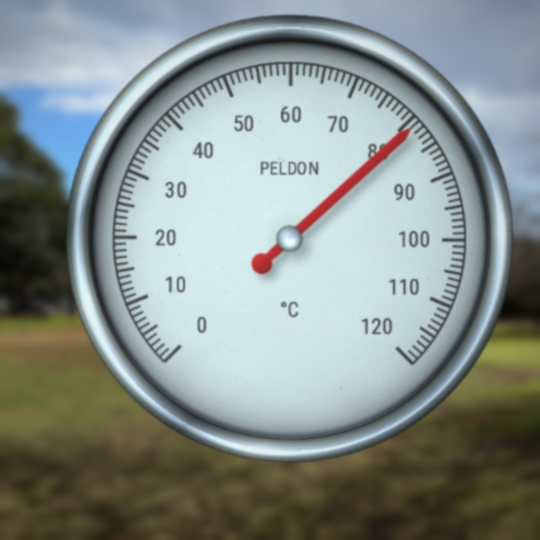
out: value=81 unit=°C
